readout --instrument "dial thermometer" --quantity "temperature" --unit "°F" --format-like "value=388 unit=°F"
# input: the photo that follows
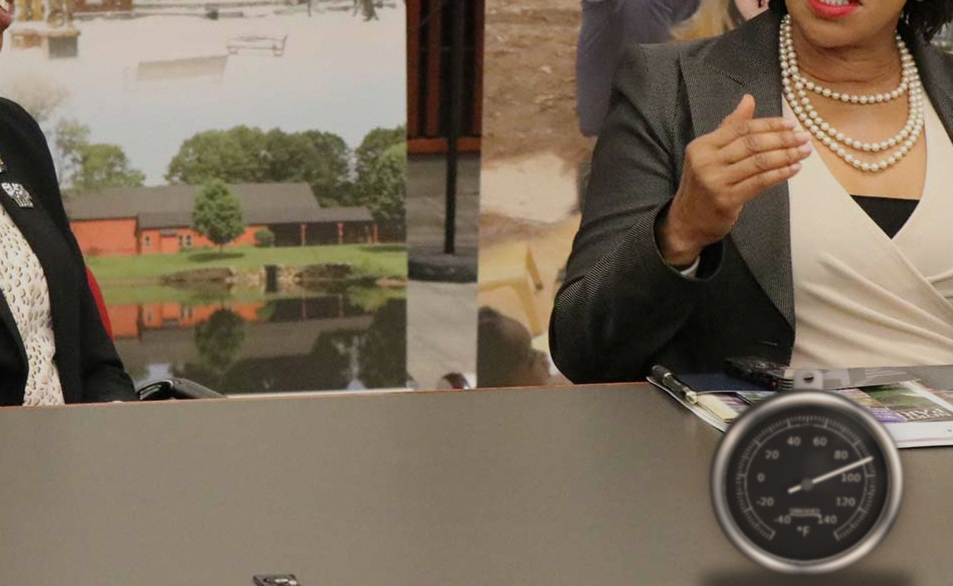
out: value=90 unit=°F
